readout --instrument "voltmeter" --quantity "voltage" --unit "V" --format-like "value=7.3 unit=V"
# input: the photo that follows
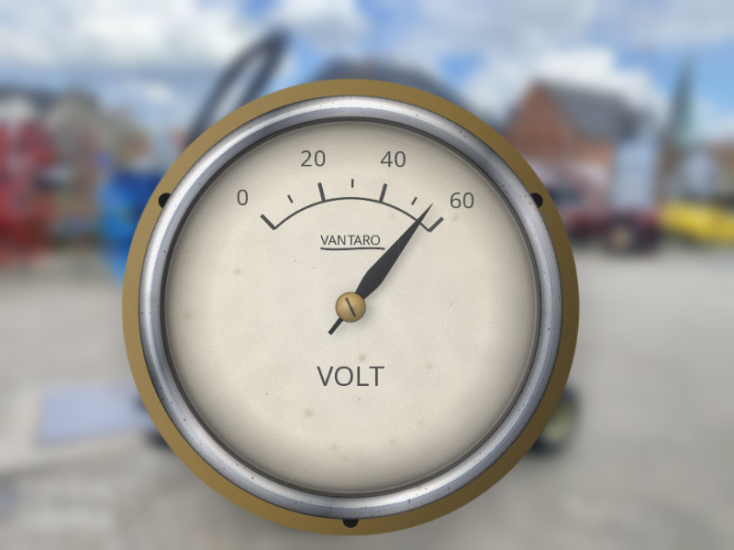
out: value=55 unit=V
